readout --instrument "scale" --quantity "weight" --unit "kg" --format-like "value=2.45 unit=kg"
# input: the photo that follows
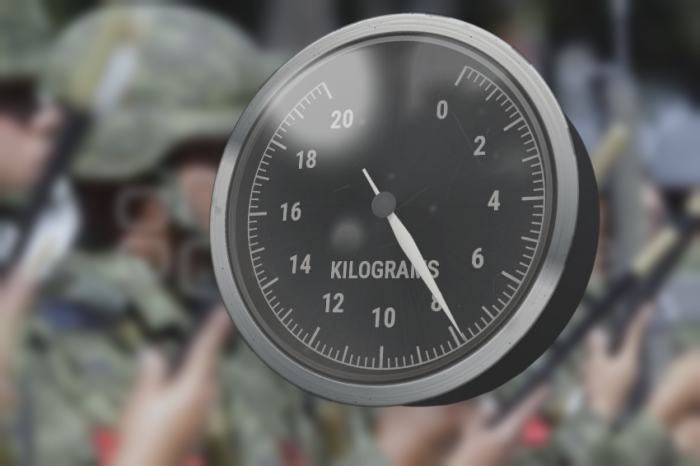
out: value=7.8 unit=kg
